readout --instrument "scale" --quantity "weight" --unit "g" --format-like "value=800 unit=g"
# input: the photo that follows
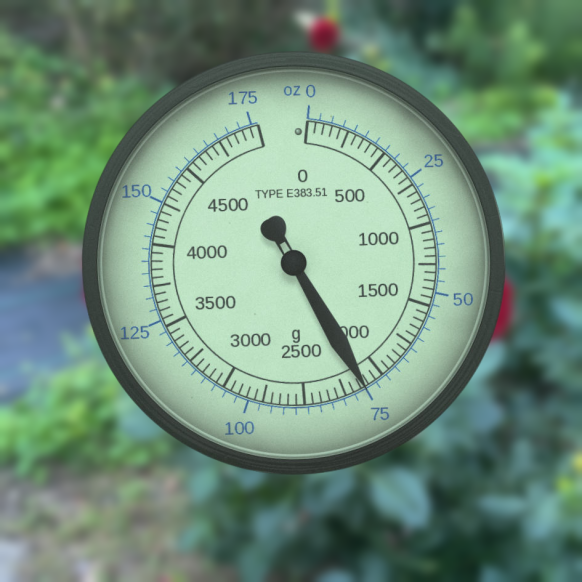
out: value=2125 unit=g
